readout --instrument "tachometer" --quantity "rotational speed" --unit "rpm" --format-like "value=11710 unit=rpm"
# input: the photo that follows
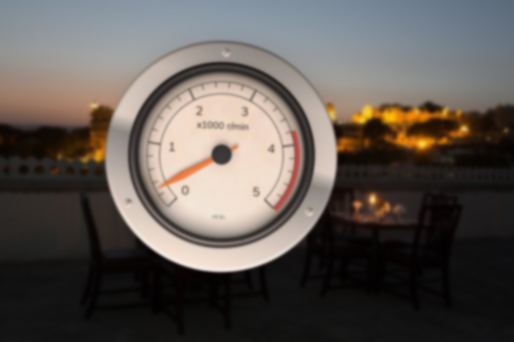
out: value=300 unit=rpm
